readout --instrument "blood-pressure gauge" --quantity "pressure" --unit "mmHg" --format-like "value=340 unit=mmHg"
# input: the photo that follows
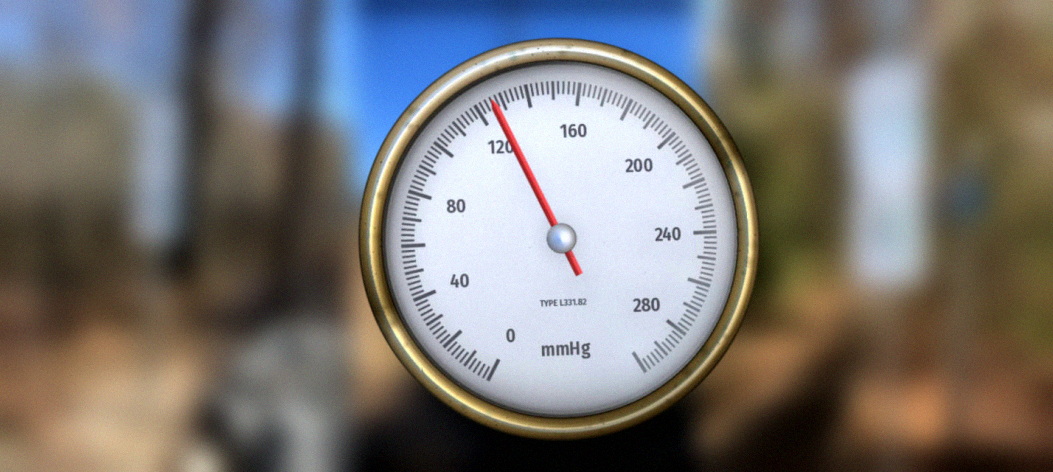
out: value=126 unit=mmHg
